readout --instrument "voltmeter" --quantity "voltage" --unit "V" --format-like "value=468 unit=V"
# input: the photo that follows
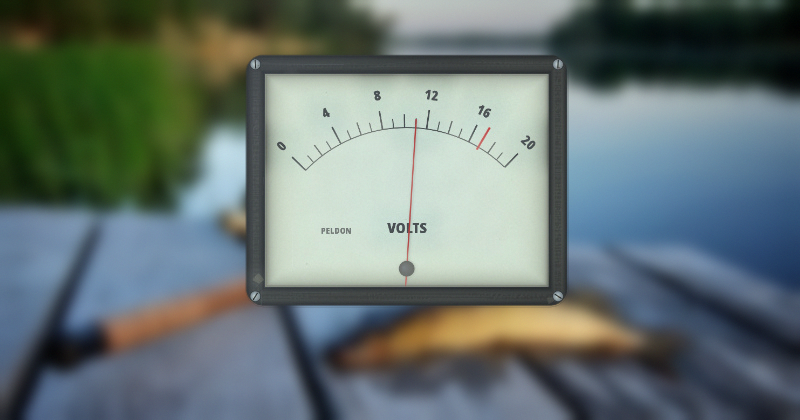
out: value=11 unit=V
